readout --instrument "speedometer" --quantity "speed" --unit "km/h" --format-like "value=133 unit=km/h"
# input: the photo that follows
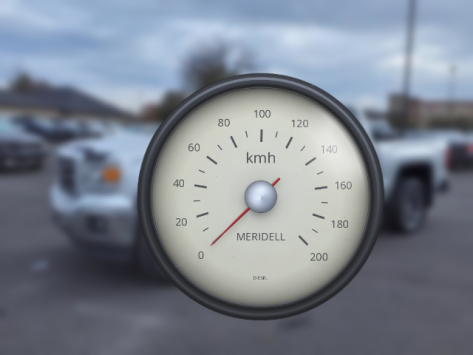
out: value=0 unit=km/h
